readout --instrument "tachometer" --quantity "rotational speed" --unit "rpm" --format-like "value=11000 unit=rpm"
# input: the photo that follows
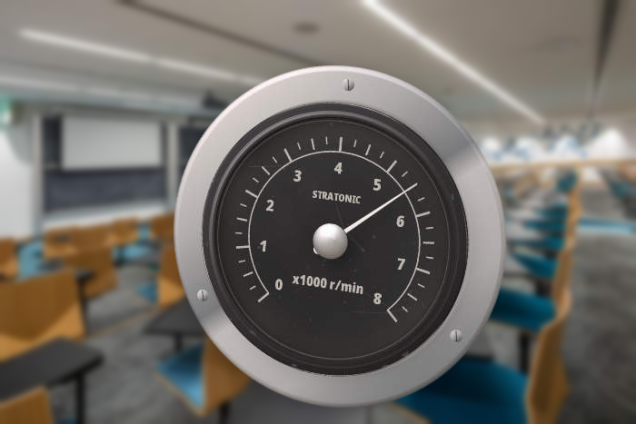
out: value=5500 unit=rpm
